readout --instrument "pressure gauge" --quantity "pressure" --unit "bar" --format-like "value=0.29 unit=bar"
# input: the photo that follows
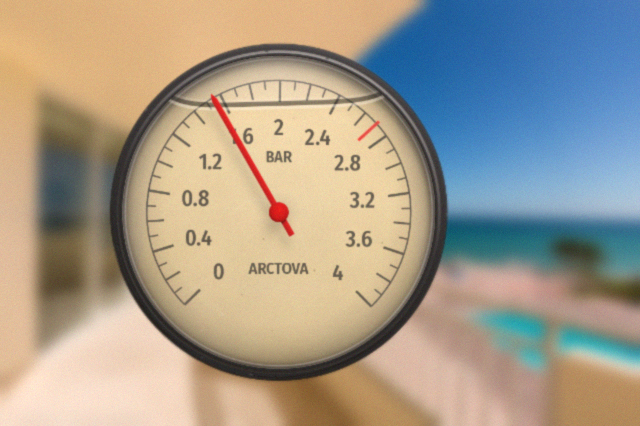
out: value=1.55 unit=bar
